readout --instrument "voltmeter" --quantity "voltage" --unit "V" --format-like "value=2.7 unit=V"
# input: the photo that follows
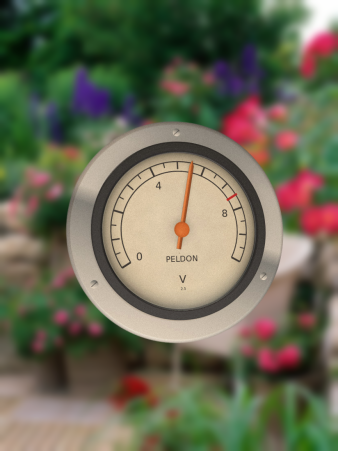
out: value=5.5 unit=V
